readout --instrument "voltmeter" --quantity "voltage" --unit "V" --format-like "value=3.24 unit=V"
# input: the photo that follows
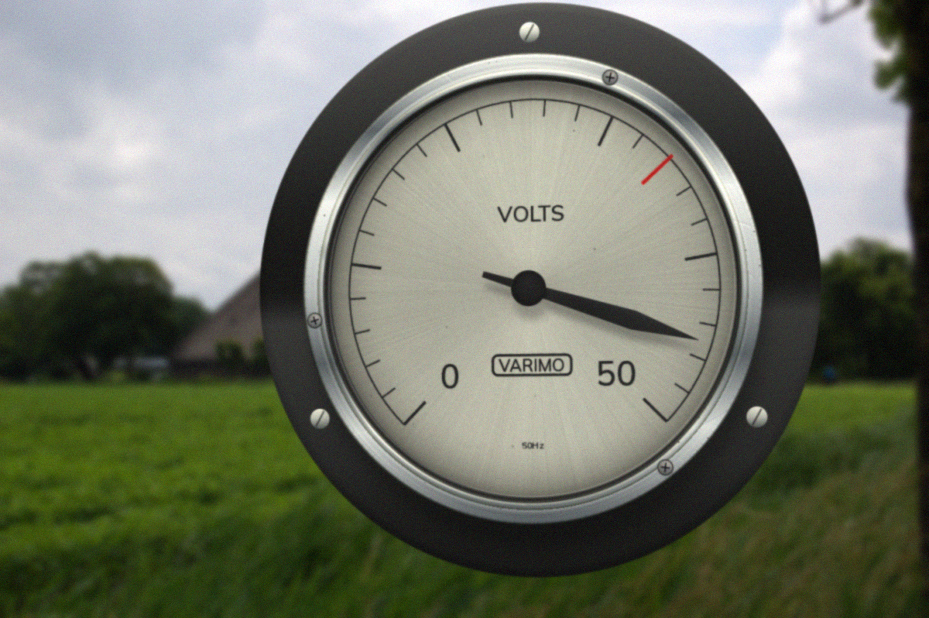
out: value=45 unit=V
